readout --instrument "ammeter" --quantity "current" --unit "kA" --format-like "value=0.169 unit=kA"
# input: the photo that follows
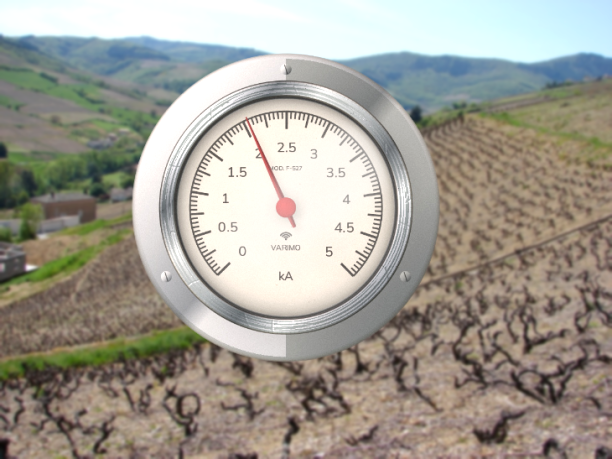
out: value=2.05 unit=kA
